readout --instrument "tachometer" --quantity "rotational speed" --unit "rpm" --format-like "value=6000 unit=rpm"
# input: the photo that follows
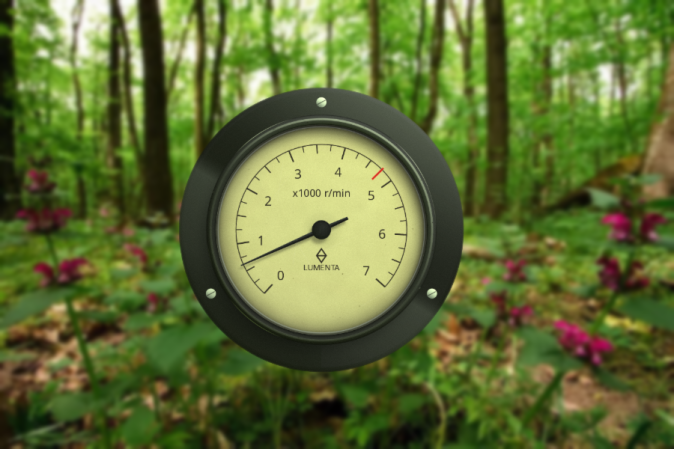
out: value=625 unit=rpm
